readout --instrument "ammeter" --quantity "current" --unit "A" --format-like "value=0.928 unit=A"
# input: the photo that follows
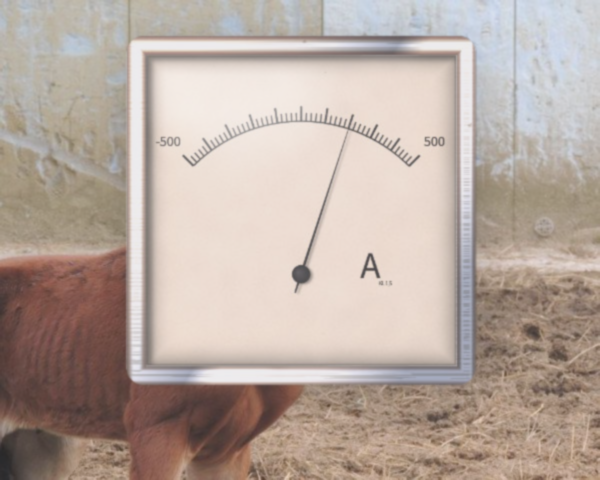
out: value=200 unit=A
